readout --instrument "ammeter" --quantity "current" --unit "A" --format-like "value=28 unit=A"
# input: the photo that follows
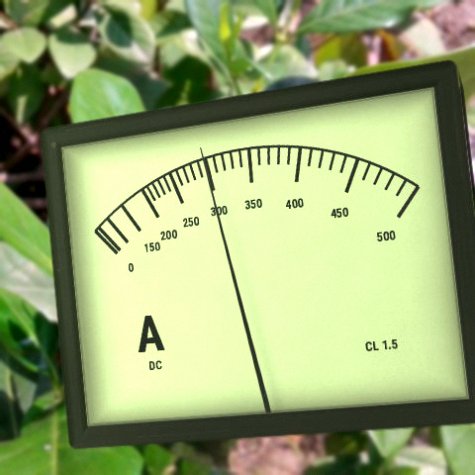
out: value=300 unit=A
